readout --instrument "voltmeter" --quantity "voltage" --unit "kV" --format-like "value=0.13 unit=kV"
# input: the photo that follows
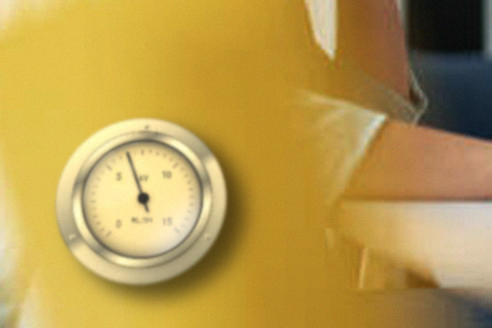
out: value=6.5 unit=kV
